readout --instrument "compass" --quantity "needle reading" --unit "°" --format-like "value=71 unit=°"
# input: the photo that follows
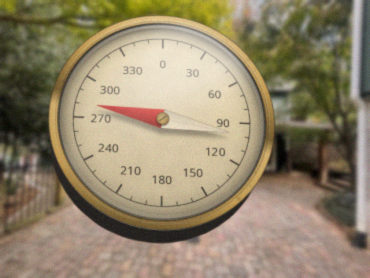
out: value=280 unit=°
